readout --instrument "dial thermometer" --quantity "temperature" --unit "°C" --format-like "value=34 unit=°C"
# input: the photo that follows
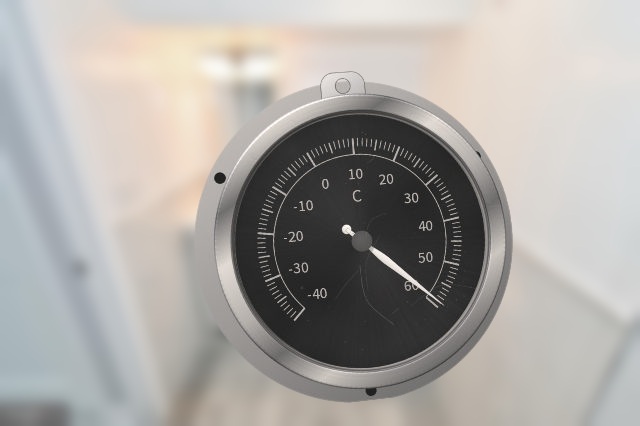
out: value=59 unit=°C
